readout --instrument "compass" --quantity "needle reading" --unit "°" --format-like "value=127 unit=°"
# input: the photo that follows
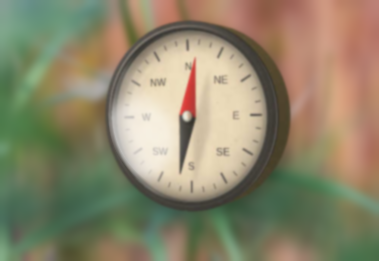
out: value=10 unit=°
